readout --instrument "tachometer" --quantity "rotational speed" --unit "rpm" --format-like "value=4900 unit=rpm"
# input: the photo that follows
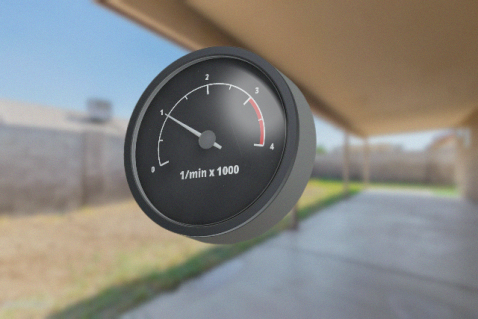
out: value=1000 unit=rpm
